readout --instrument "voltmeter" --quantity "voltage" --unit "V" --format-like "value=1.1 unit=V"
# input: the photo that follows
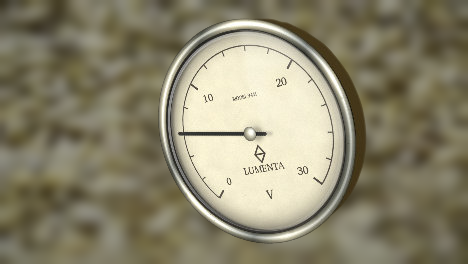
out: value=6 unit=V
